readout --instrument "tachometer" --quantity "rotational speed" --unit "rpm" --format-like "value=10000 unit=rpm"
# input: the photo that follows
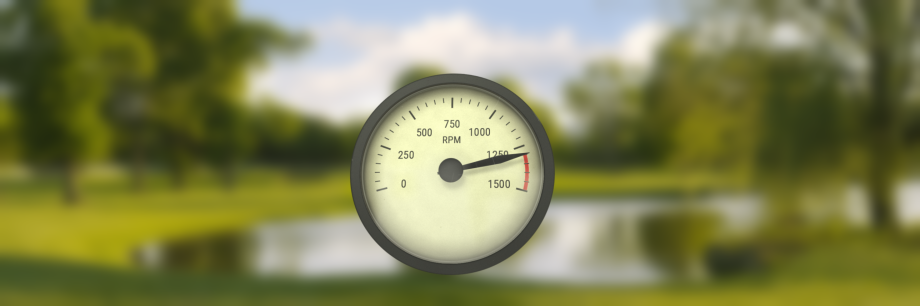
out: value=1300 unit=rpm
